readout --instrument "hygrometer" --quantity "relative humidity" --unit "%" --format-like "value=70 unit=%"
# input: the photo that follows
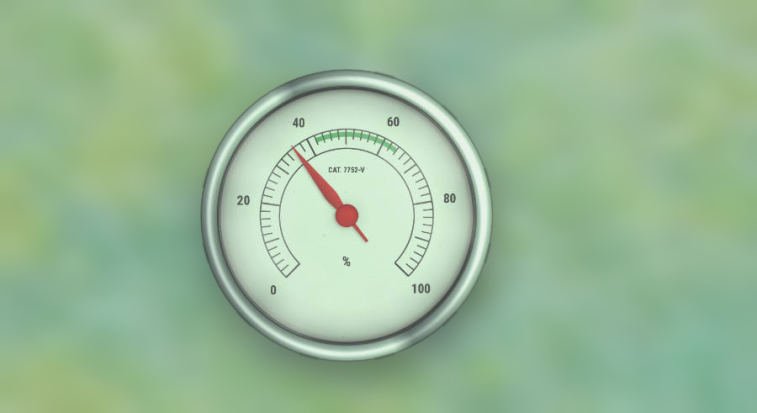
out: value=36 unit=%
